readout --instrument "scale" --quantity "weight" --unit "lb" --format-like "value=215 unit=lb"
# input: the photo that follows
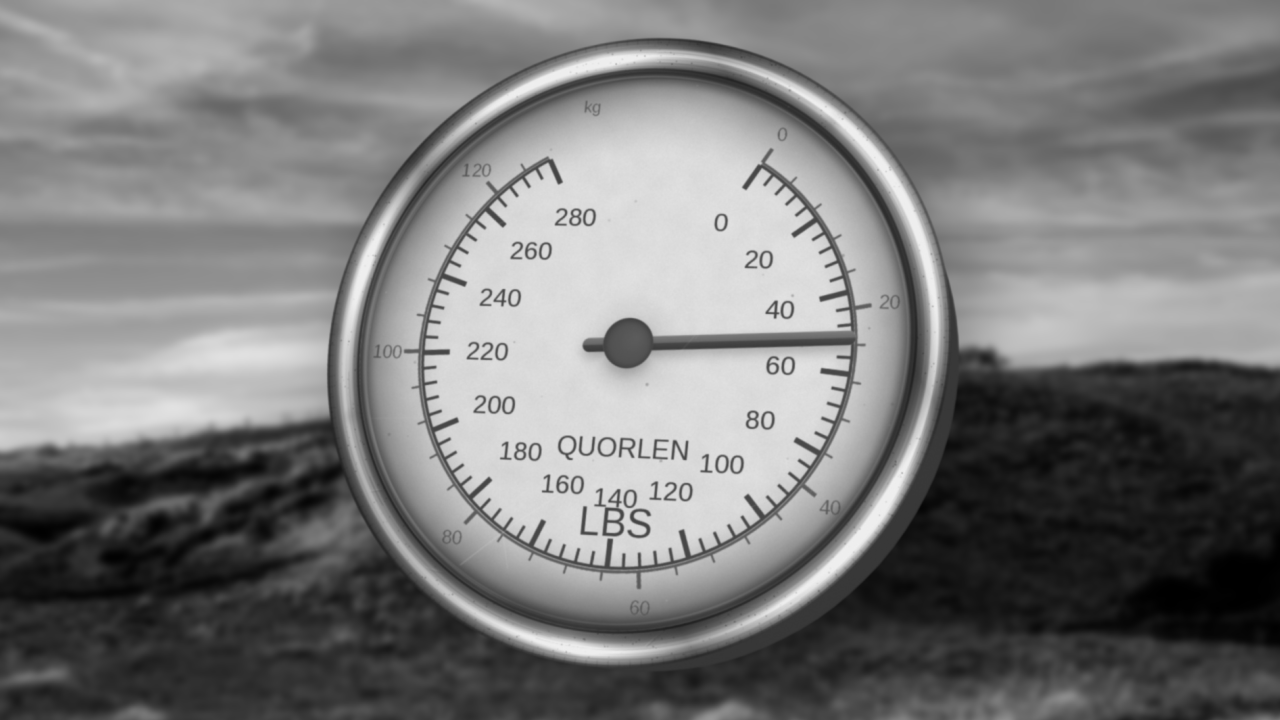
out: value=52 unit=lb
